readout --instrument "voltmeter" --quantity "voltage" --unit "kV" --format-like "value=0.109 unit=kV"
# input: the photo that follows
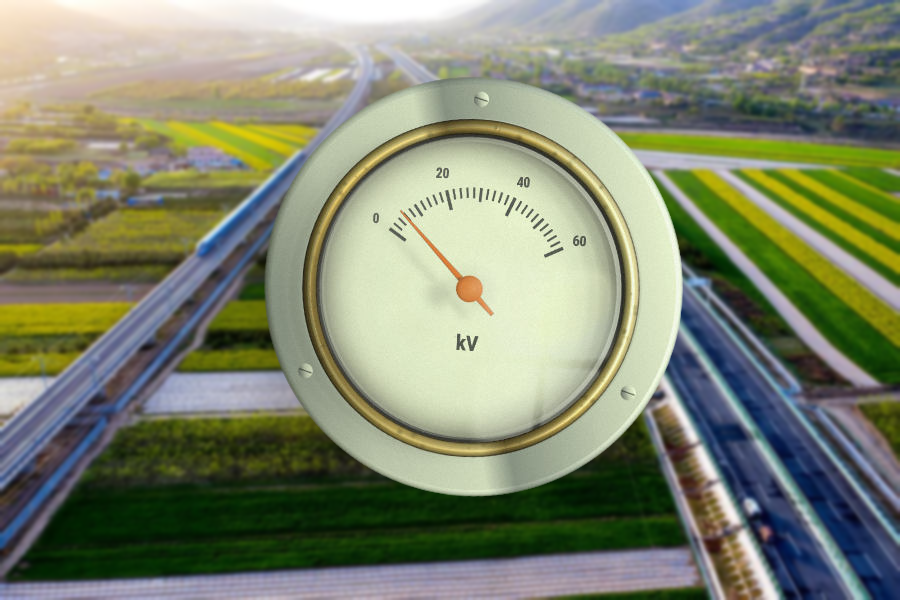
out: value=6 unit=kV
